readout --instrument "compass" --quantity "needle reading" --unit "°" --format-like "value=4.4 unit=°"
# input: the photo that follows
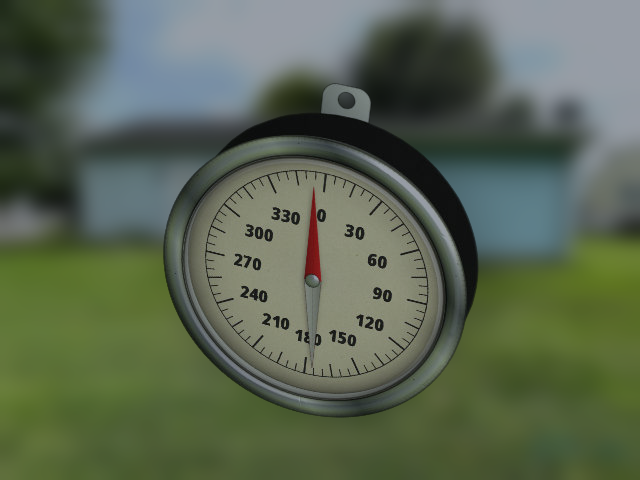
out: value=355 unit=°
